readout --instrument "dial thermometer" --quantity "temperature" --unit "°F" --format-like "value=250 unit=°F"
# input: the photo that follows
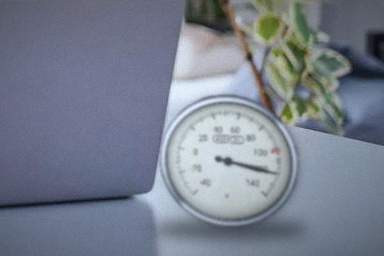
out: value=120 unit=°F
